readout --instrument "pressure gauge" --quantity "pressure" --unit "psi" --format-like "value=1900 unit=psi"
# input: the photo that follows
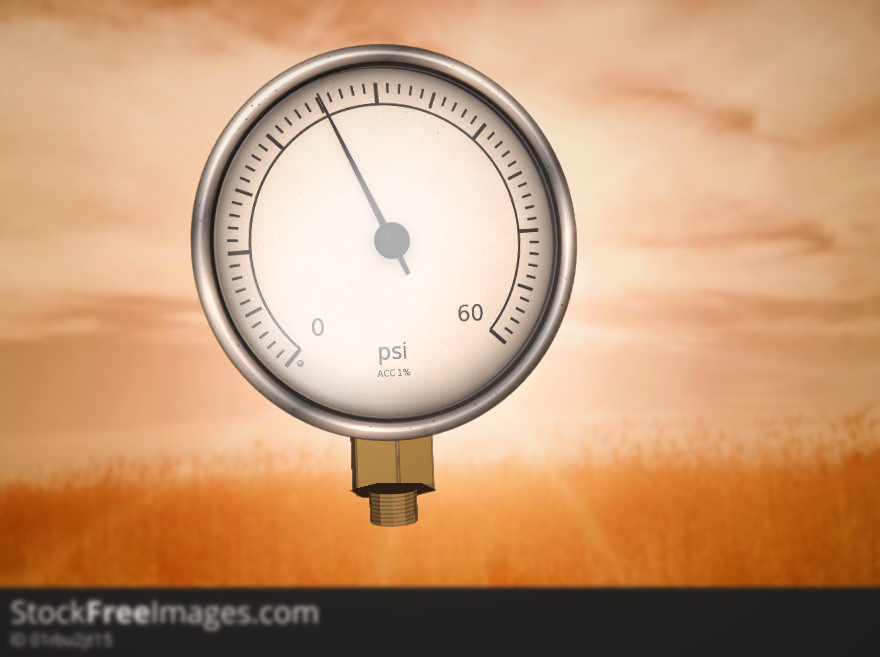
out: value=25 unit=psi
